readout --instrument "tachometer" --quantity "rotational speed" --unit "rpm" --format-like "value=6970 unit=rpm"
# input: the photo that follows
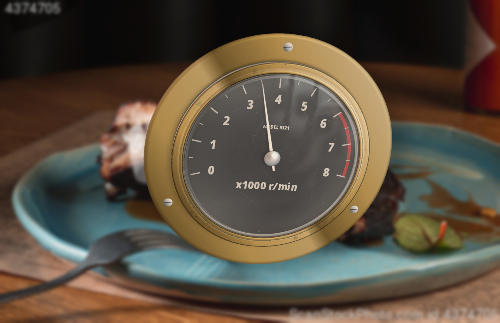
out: value=3500 unit=rpm
